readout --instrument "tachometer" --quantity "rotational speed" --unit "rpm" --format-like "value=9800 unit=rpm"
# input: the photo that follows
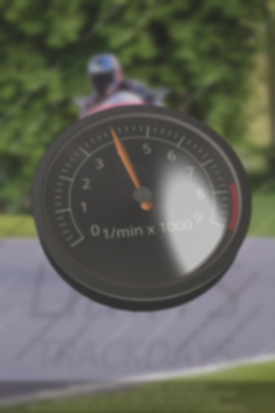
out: value=4000 unit=rpm
